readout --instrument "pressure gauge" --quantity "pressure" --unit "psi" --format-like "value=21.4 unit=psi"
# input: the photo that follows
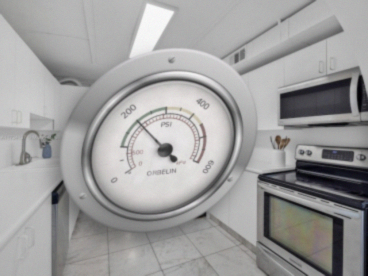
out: value=200 unit=psi
